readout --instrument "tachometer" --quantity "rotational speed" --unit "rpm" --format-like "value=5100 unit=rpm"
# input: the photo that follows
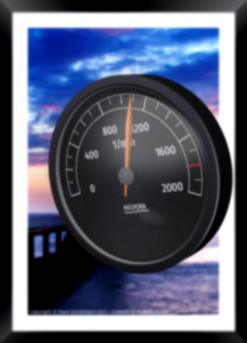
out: value=1100 unit=rpm
